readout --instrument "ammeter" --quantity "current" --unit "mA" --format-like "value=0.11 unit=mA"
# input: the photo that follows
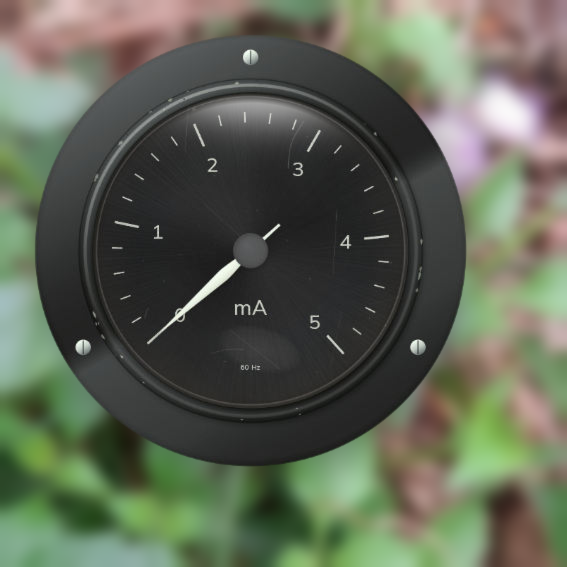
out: value=0 unit=mA
